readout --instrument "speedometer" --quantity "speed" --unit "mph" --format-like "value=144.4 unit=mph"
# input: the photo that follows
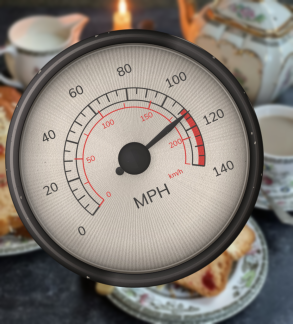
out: value=112.5 unit=mph
